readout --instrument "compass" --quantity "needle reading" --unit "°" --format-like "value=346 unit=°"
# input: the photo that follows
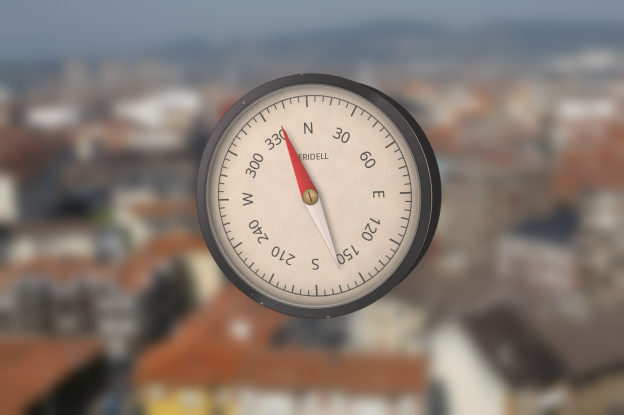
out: value=340 unit=°
